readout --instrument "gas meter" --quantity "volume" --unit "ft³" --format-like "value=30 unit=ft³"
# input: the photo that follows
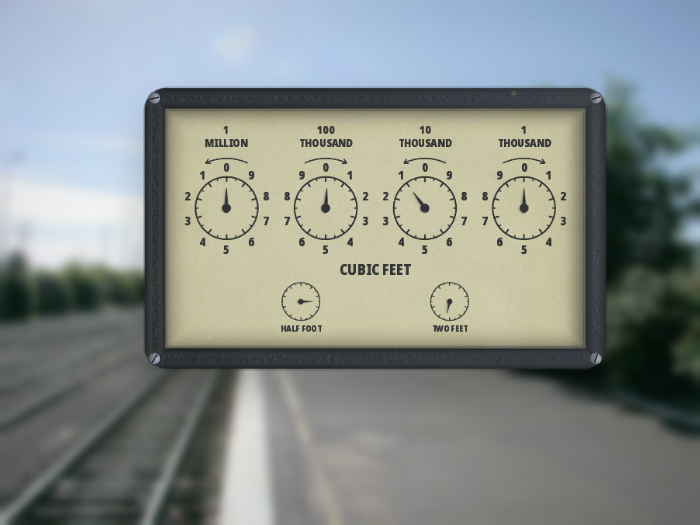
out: value=1000 unit=ft³
